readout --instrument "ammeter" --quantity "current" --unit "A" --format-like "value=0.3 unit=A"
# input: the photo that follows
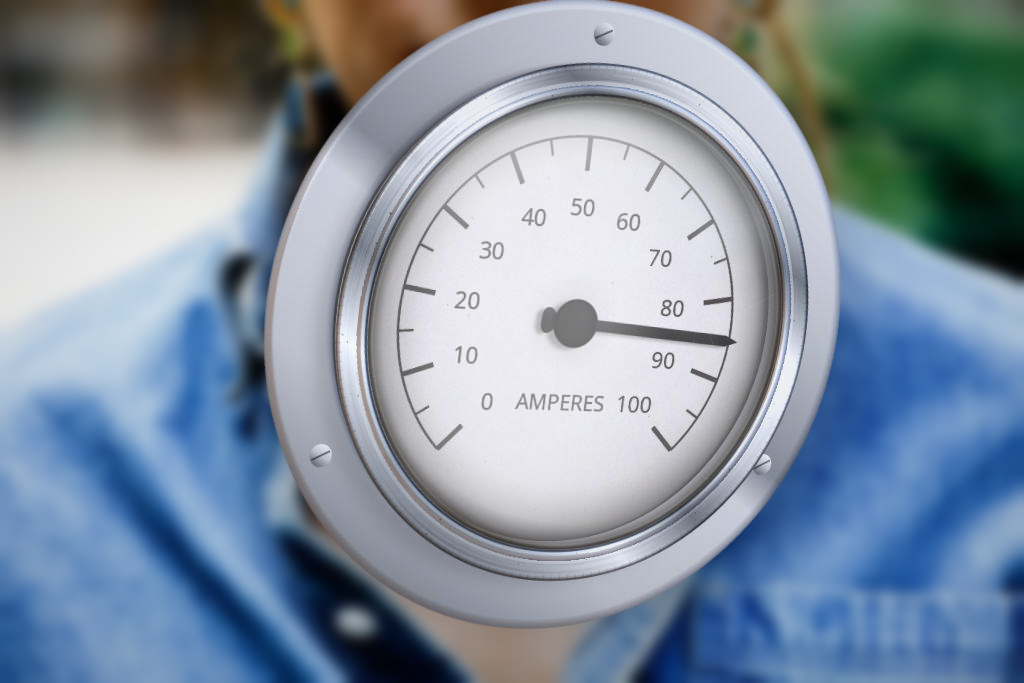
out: value=85 unit=A
